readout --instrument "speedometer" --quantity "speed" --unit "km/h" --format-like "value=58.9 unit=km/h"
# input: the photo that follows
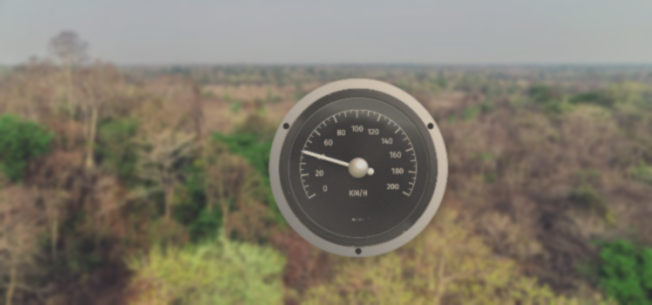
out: value=40 unit=km/h
